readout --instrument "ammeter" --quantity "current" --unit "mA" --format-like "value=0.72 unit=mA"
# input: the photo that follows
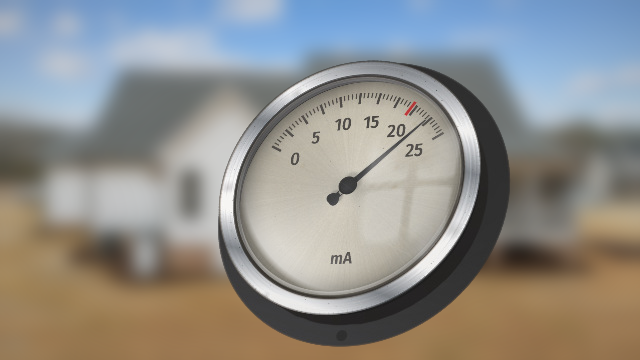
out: value=22.5 unit=mA
